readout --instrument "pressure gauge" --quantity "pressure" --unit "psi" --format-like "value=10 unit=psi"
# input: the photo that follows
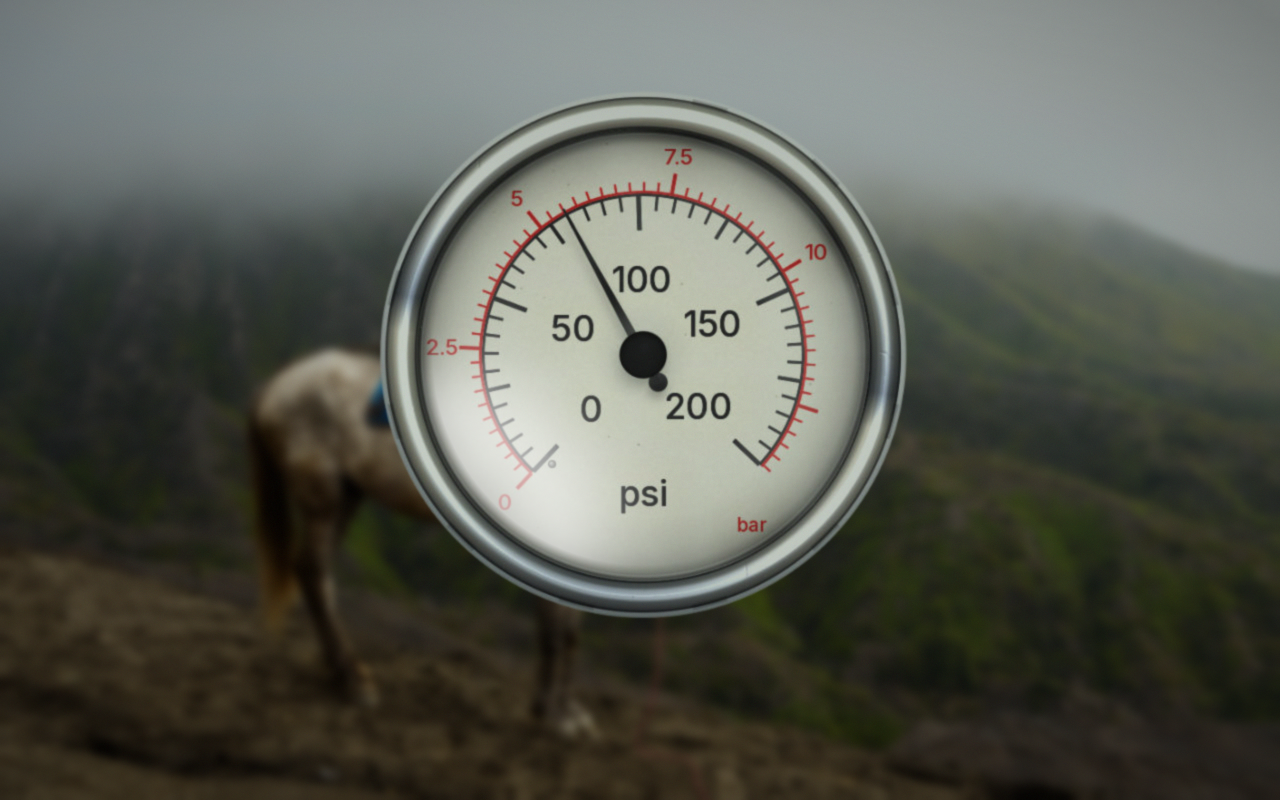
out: value=80 unit=psi
